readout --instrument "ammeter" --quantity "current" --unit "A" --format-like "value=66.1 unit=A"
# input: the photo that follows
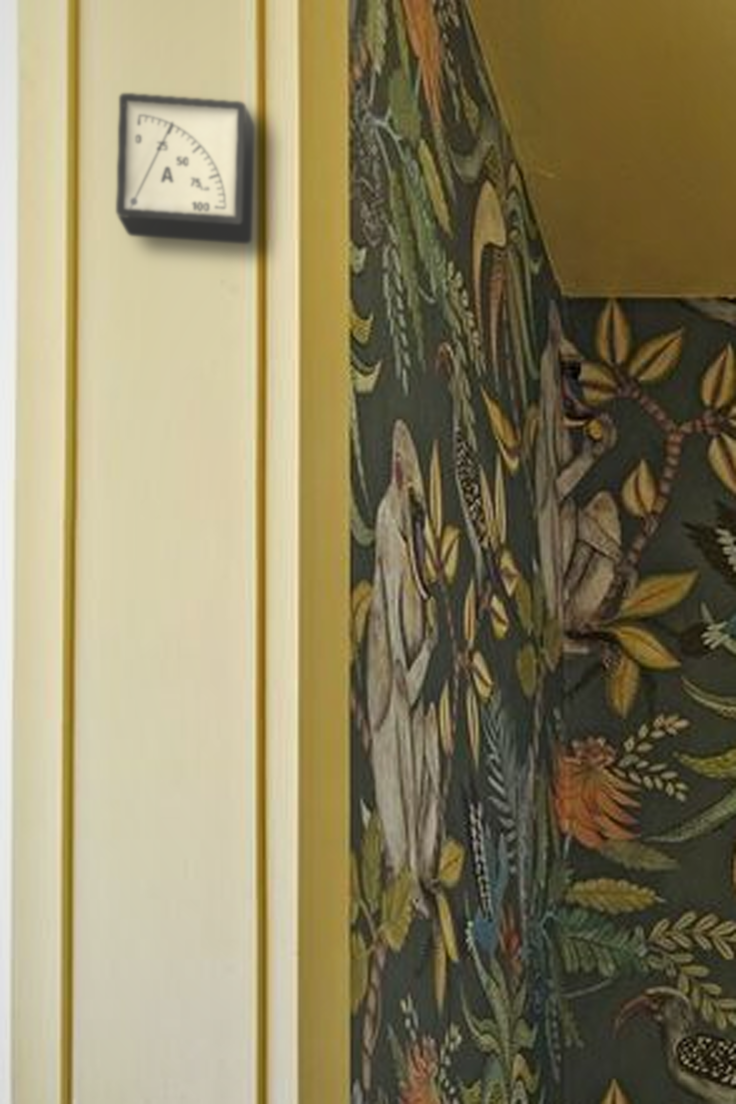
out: value=25 unit=A
